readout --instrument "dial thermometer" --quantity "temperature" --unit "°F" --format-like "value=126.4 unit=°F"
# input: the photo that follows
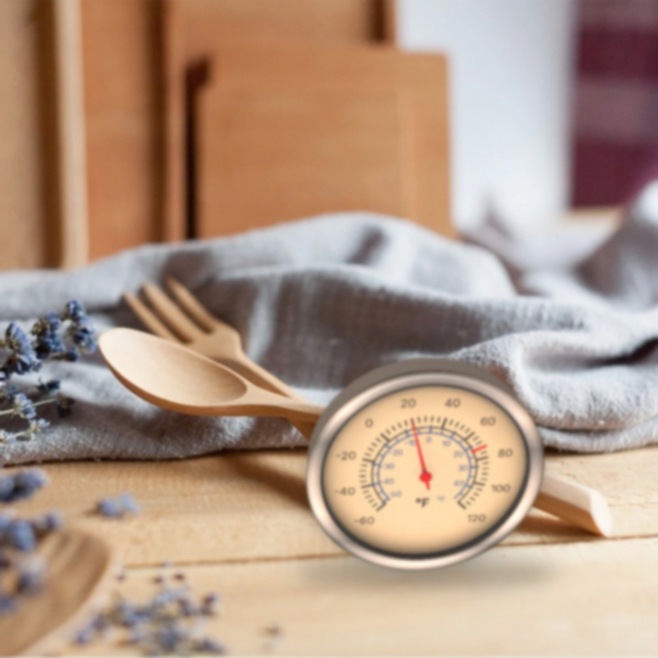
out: value=20 unit=°F
